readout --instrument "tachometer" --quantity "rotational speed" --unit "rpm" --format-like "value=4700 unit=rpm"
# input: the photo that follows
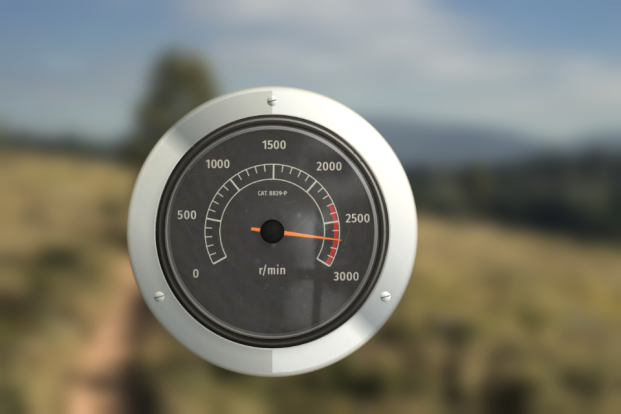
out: value=2700 unit=rpm
